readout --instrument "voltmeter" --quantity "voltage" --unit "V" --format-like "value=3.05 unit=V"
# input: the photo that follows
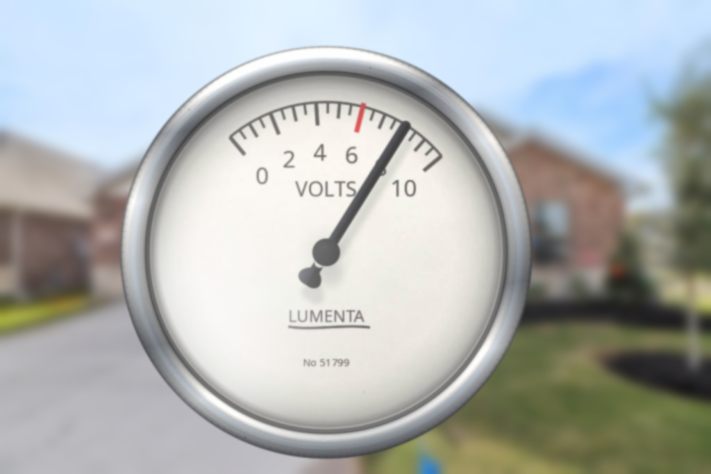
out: value=8 unit=V
